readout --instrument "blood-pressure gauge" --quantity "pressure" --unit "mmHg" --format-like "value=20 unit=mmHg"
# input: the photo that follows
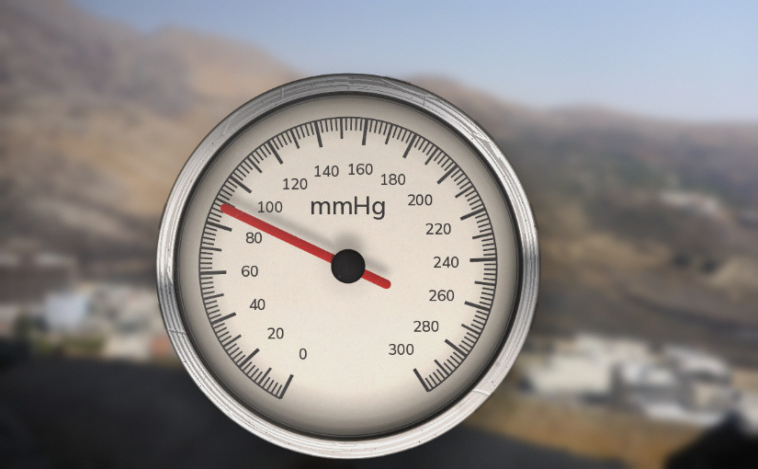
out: value=88 unit=mmHg
